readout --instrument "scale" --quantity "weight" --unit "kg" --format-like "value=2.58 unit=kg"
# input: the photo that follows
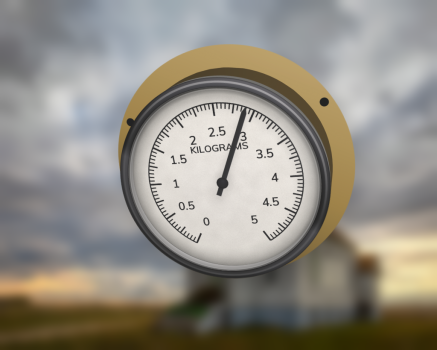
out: value=2.9 unit=kg
